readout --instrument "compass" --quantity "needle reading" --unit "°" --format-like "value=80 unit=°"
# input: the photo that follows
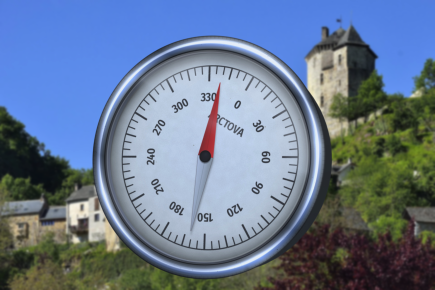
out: value=340 unit=°
